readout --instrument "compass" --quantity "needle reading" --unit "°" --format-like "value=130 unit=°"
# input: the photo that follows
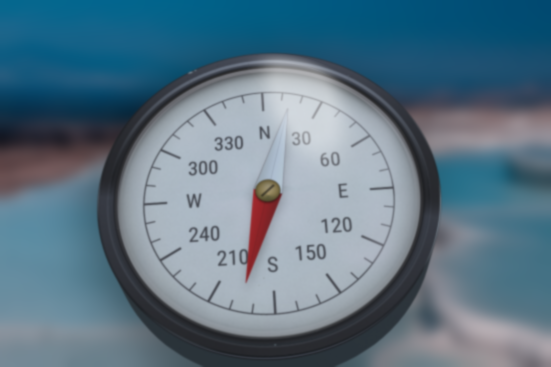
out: value=195 unit=°
